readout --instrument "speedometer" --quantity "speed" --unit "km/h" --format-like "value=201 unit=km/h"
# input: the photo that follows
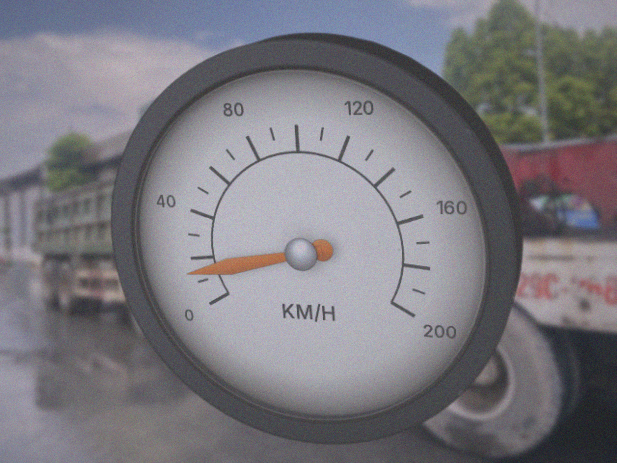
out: value=15 unit=km/h
